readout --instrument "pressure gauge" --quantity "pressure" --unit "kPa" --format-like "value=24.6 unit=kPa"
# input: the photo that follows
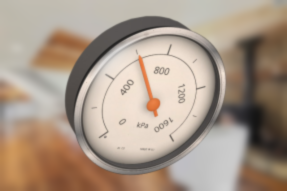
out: value=600 unit=kPa
